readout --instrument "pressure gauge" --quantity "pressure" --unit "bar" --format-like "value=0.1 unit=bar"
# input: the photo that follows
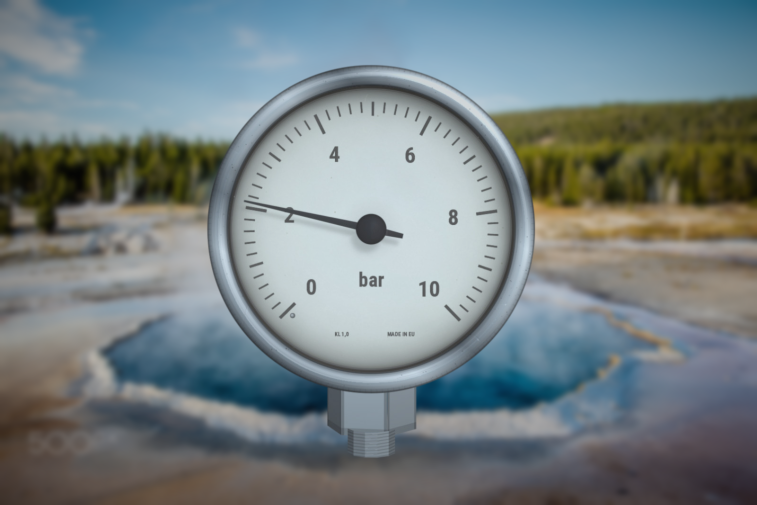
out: value=2.1 unit=bar
